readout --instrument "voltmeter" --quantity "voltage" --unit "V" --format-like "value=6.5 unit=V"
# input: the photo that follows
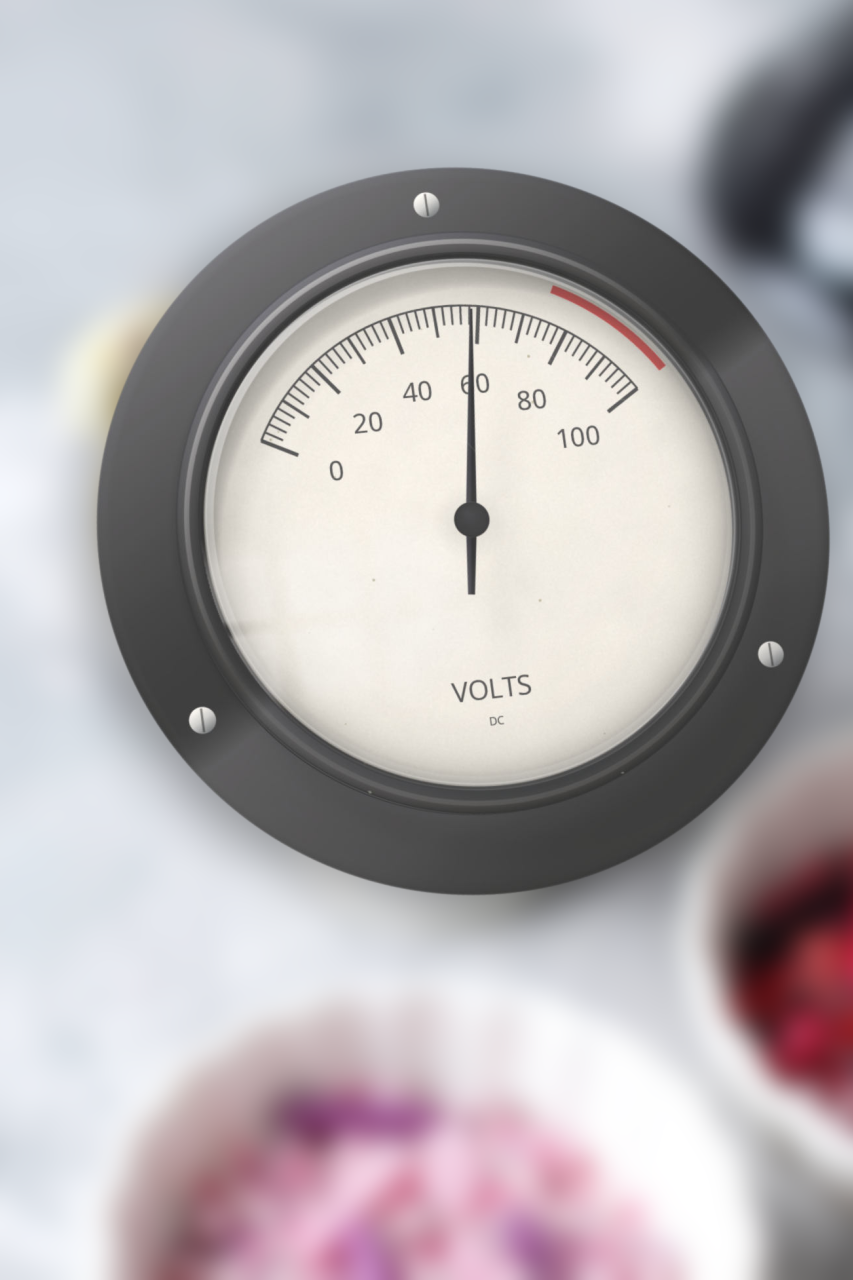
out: value=58 unit=V
